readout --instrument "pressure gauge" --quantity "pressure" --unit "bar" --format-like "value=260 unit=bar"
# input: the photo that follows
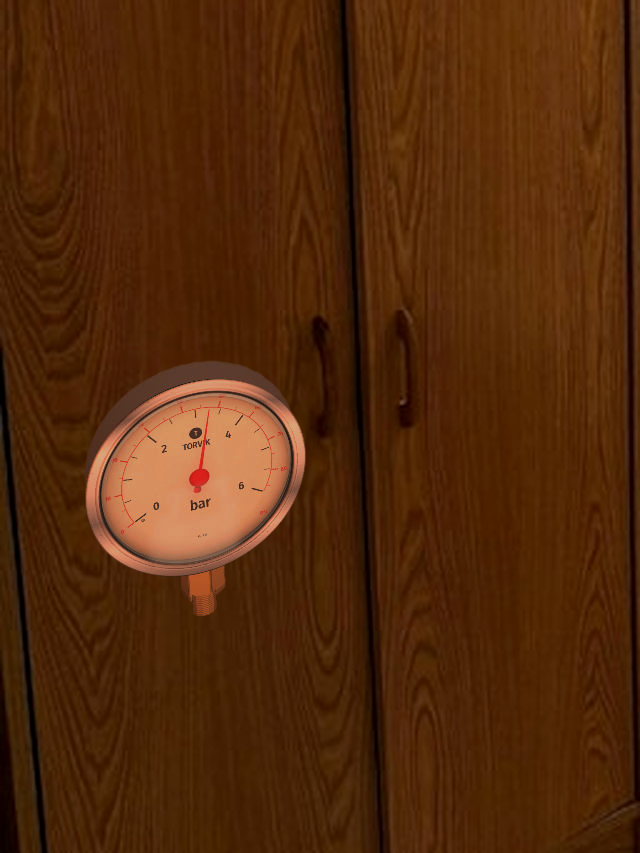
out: value=3.25 unit=bar
